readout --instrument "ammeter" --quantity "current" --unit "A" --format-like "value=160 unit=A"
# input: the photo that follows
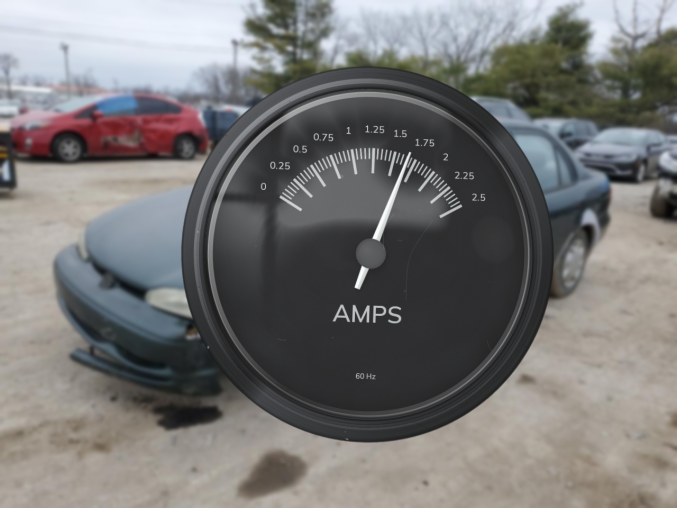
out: value=1.65 unit=A
